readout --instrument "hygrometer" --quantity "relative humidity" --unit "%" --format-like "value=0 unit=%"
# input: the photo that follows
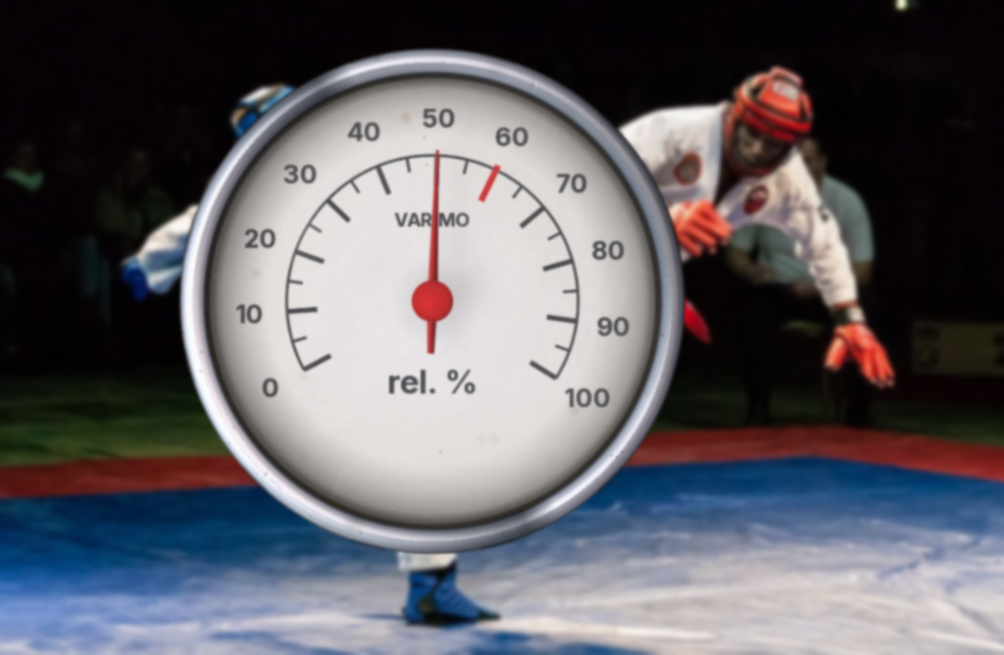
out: value=50 unit=%
